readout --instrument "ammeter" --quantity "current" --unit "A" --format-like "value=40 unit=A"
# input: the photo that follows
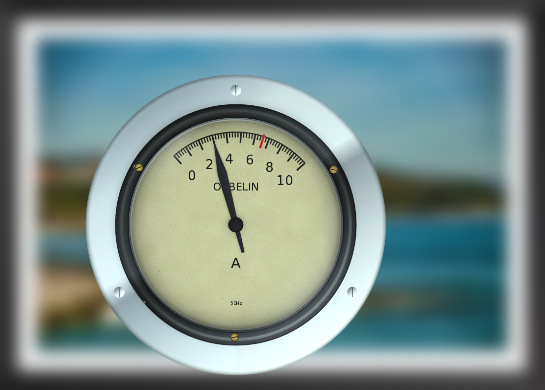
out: value=3 unit=A
